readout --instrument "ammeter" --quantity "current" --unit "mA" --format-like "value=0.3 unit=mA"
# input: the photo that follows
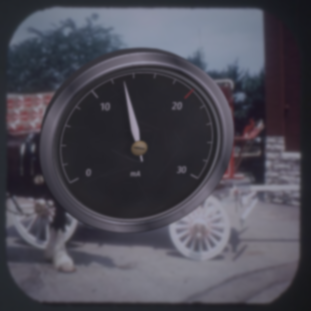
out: value=13 unit=mA
